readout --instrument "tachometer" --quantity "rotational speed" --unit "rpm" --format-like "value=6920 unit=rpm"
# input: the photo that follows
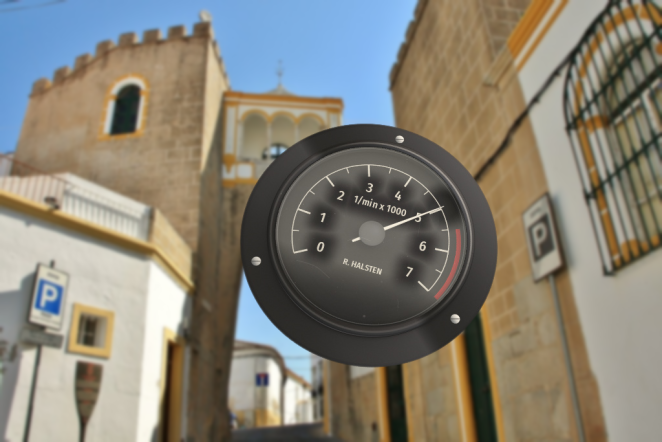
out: value=5000 unit=rpm
